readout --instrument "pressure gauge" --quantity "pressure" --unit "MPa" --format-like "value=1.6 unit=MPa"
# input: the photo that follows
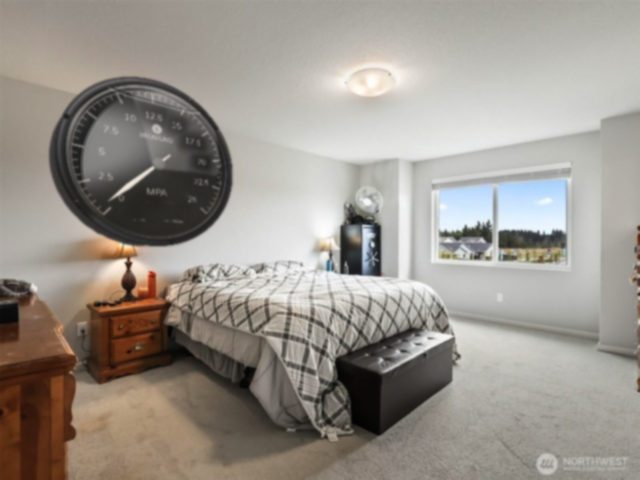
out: value=0.5 unit=MPa
